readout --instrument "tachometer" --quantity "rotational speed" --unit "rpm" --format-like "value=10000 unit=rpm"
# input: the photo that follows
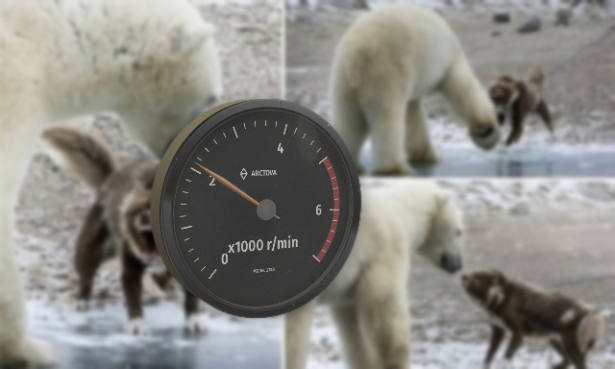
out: value=2100 unit=rpm
